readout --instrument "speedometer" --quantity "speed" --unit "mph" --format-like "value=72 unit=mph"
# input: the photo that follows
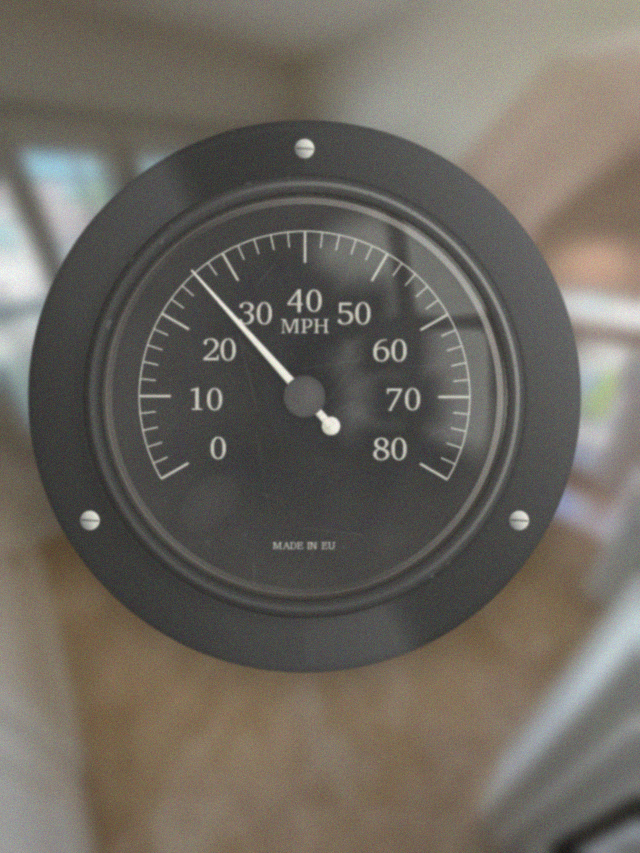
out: value=26 unit=mph
